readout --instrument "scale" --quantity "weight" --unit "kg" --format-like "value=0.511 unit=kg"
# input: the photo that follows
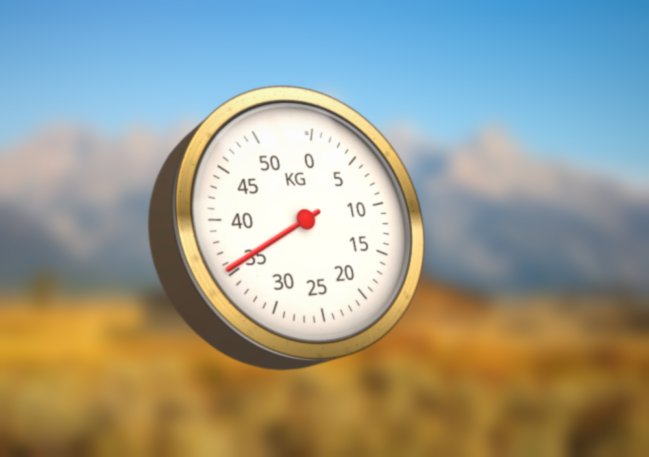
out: value=35.5 unit=kg
